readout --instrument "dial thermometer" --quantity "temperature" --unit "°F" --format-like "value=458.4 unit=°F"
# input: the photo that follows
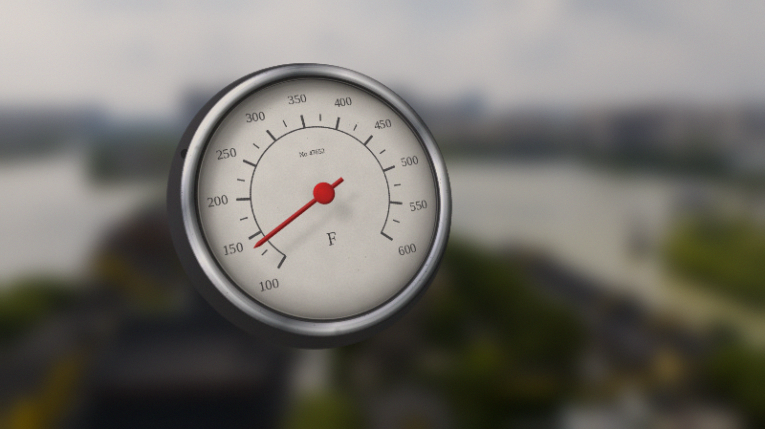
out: value=137.5 unit=°F
